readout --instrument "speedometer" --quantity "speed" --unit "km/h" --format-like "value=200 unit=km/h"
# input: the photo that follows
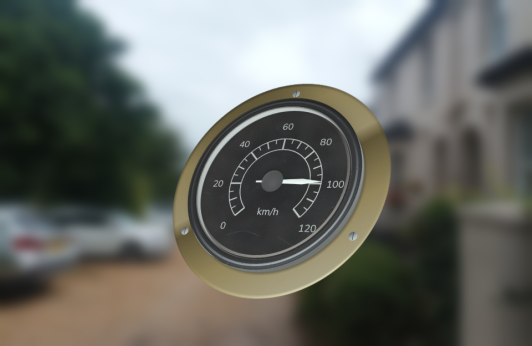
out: value=100 unit=km/h
